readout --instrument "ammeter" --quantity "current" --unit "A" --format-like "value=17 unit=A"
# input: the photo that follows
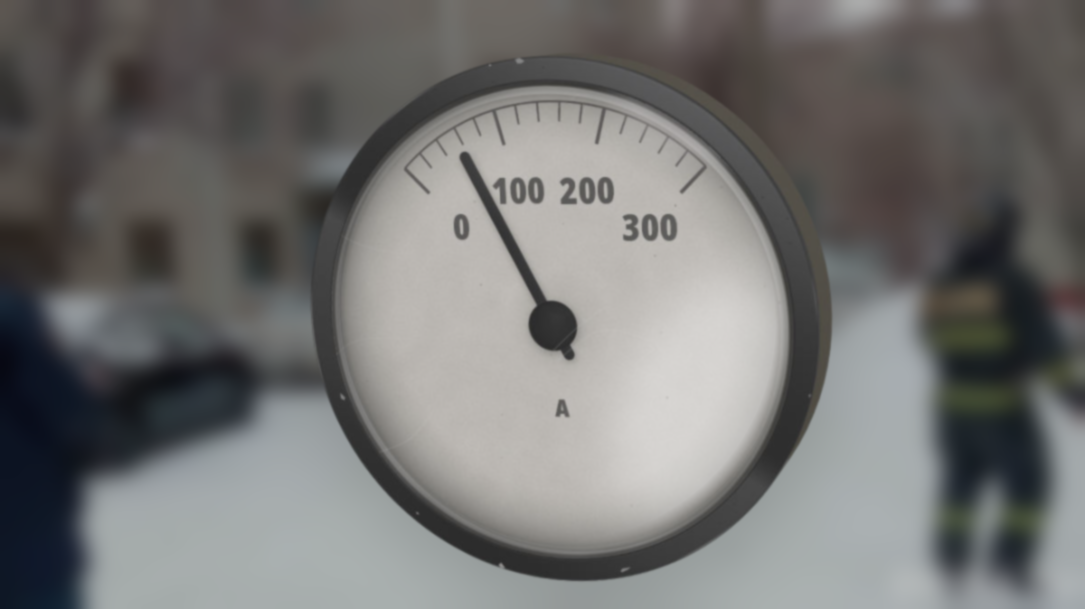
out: value=60 unit=A
